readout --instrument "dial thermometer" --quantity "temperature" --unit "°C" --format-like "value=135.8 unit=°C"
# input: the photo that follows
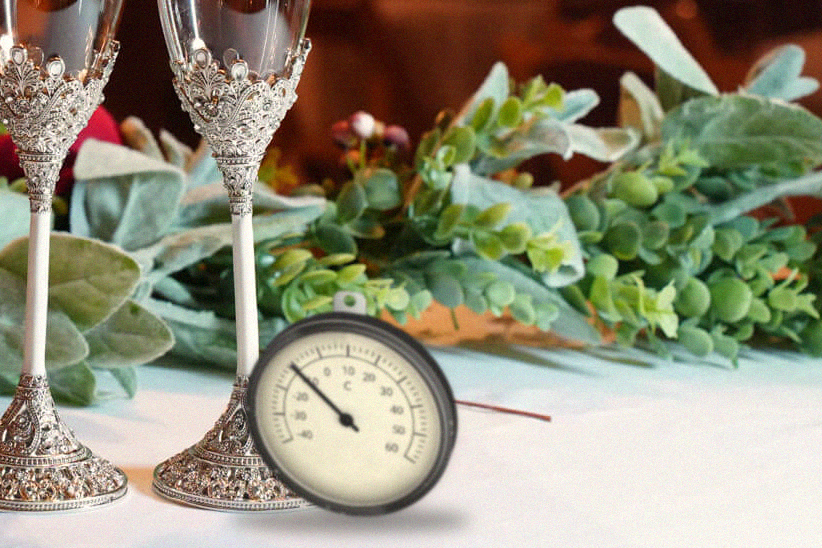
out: value=-10 unit=°C
